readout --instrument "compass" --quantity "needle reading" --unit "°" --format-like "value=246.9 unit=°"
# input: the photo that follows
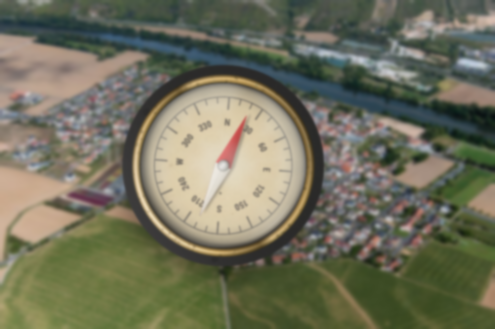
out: value=20 unit=°
